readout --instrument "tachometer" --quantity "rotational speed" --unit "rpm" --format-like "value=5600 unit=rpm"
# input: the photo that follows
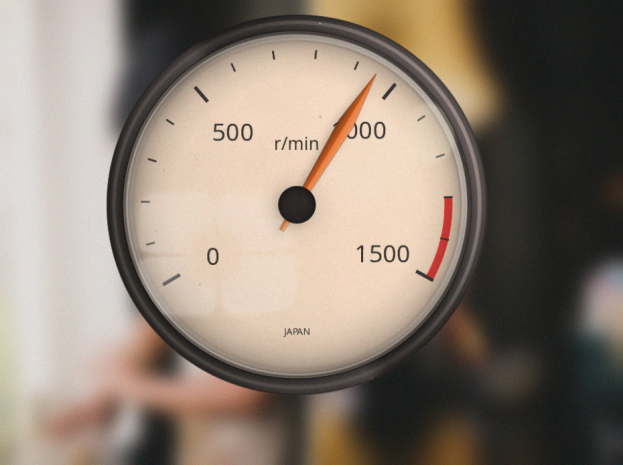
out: value=950 unit=rpm
